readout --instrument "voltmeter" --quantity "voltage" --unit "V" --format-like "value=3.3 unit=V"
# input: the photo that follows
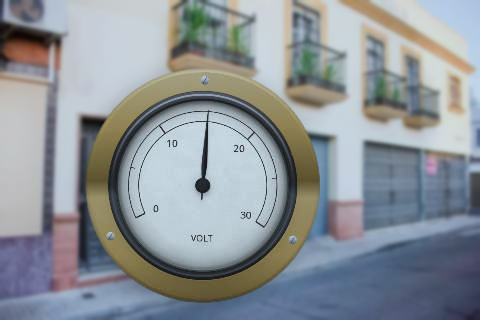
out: value=15 unit=V
